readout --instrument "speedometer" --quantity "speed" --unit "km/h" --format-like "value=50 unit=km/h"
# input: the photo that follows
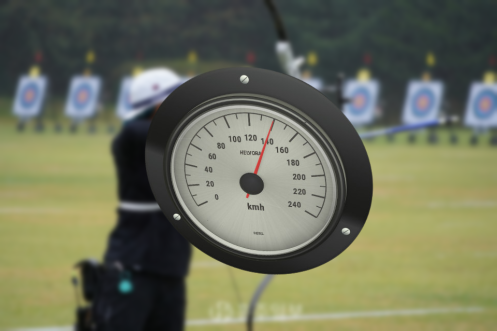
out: value=140 unit=km/h
